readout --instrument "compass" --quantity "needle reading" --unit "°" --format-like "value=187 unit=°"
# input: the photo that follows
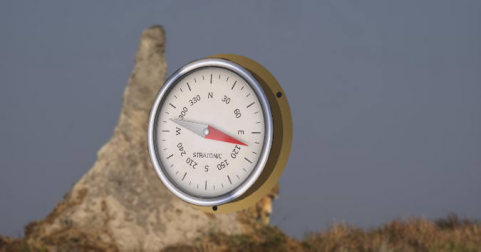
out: value=105 unit=°
